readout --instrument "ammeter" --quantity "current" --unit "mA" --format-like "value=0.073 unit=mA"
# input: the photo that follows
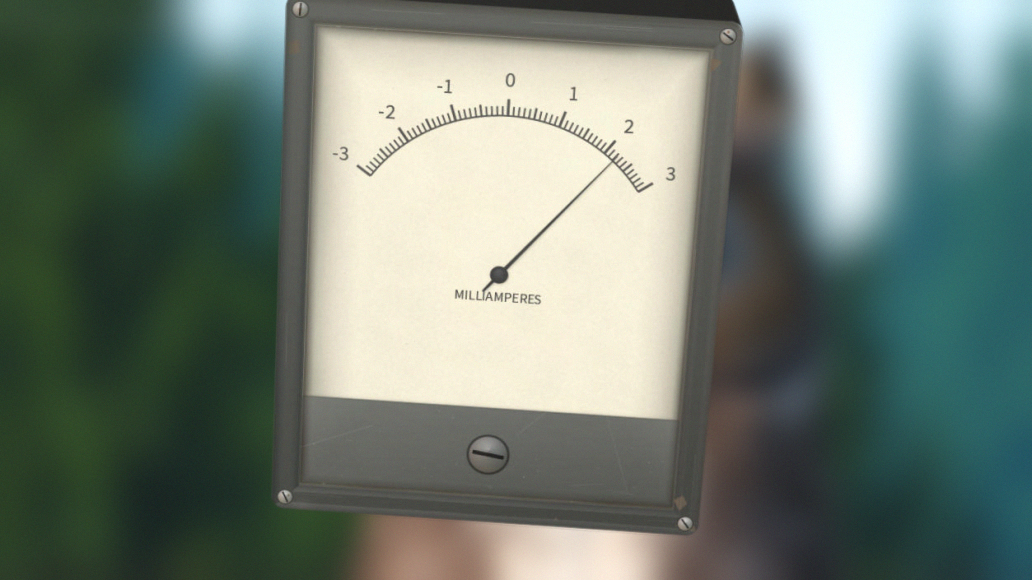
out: value=2.2 unit=mA
